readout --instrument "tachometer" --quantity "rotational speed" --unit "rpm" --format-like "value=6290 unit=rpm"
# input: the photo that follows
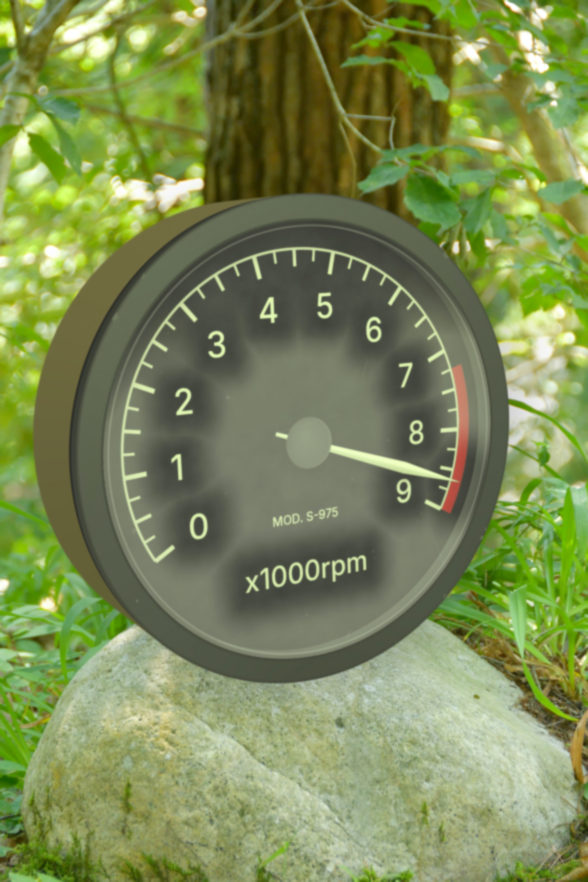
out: value=8625 unit=rpm
